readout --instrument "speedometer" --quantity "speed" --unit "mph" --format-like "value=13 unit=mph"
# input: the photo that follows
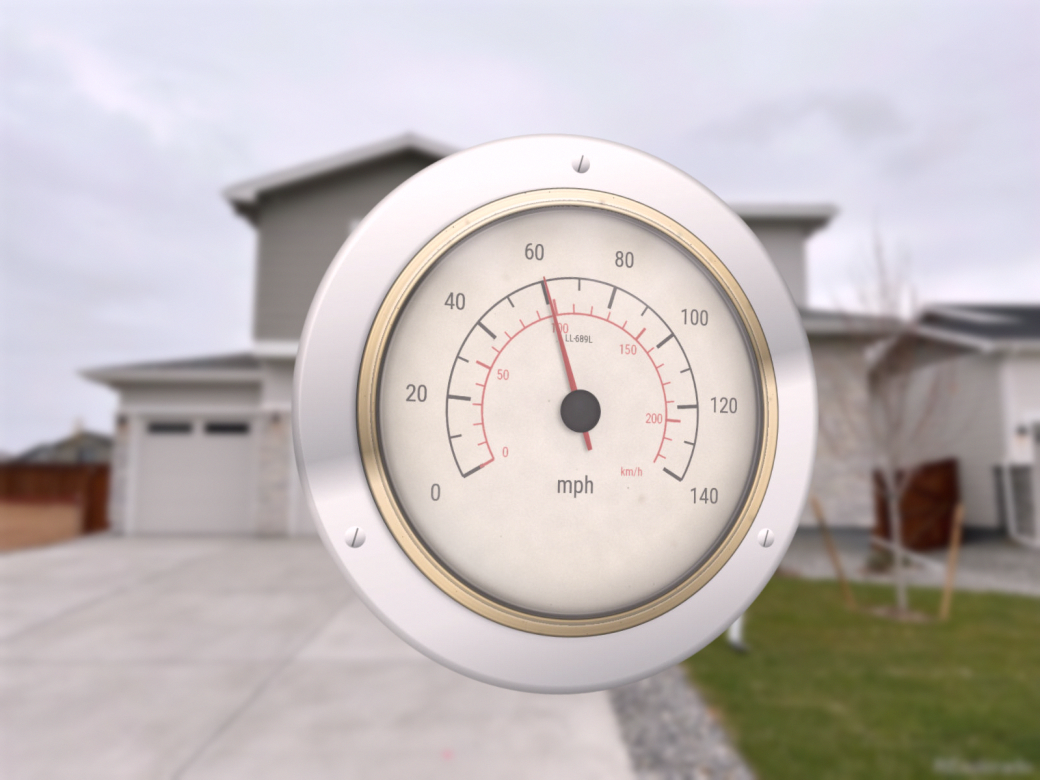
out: value=60 unit=mph
